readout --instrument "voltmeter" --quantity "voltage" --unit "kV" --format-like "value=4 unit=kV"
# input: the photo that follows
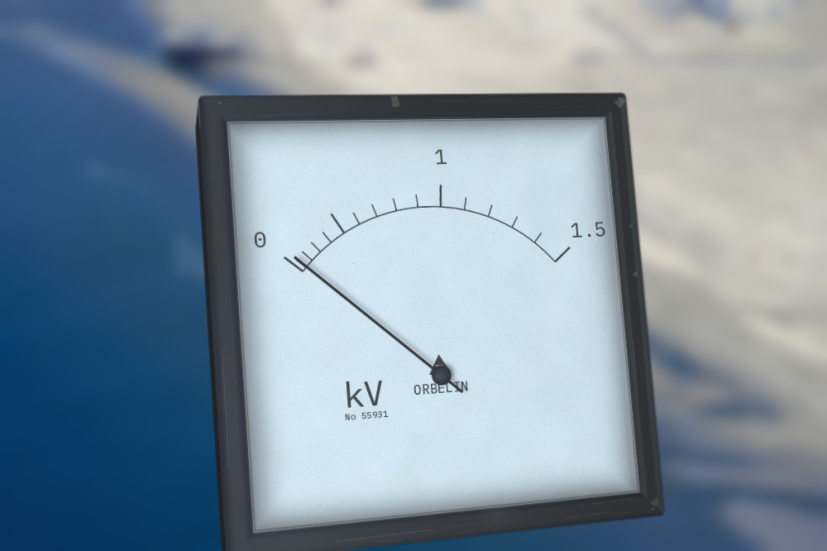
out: value=0.1 unit=kV
